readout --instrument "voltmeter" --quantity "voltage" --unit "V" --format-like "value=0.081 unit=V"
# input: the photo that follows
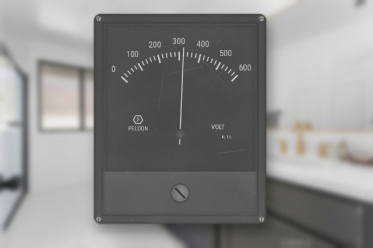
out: value=320 unit=V
